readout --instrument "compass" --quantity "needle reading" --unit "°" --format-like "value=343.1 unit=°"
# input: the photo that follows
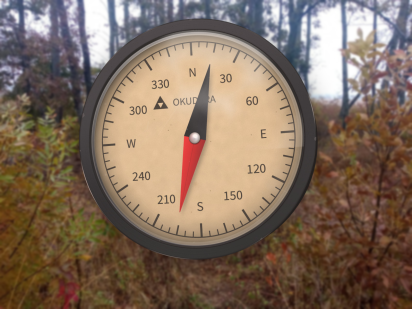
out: value=195 unit=°
